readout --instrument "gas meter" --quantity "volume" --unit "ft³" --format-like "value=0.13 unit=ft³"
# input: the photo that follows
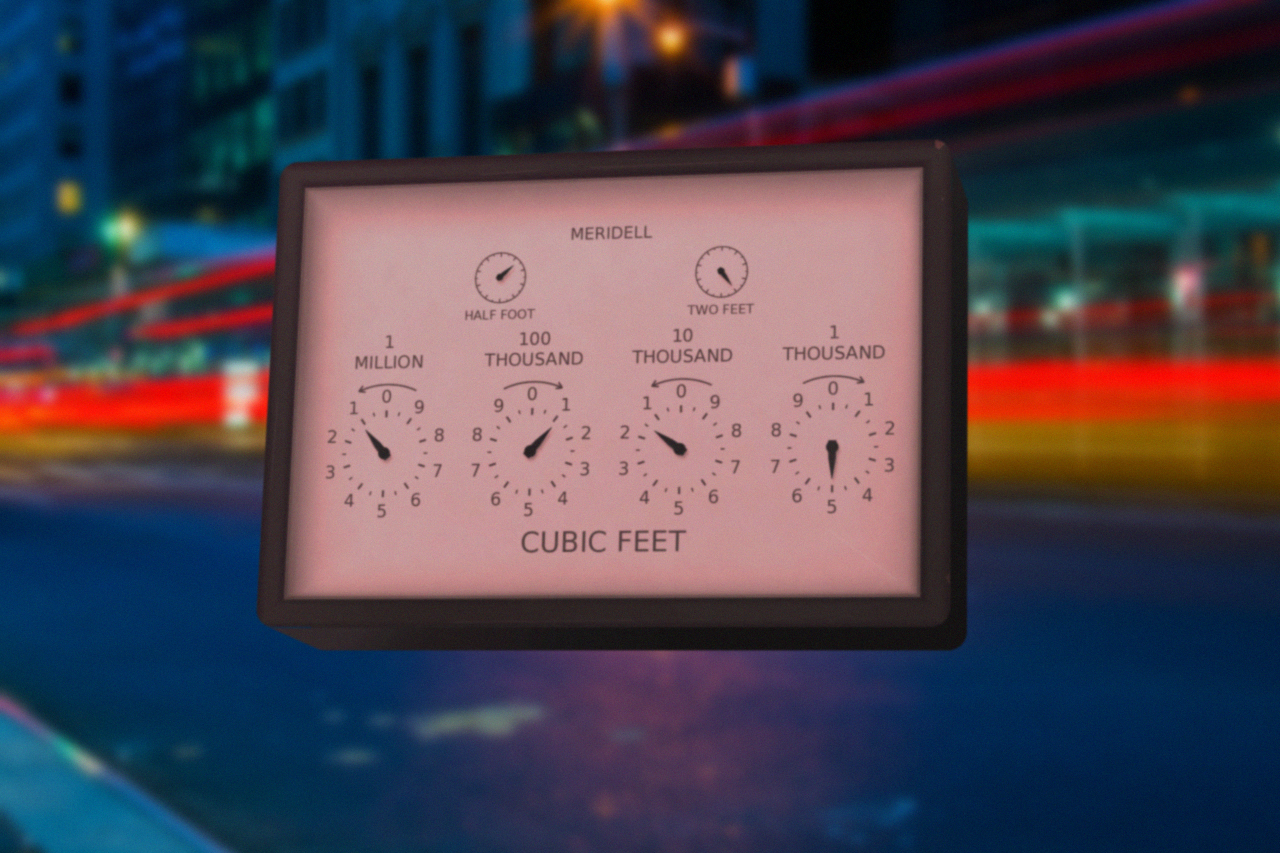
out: value=111500 unit=ft³
